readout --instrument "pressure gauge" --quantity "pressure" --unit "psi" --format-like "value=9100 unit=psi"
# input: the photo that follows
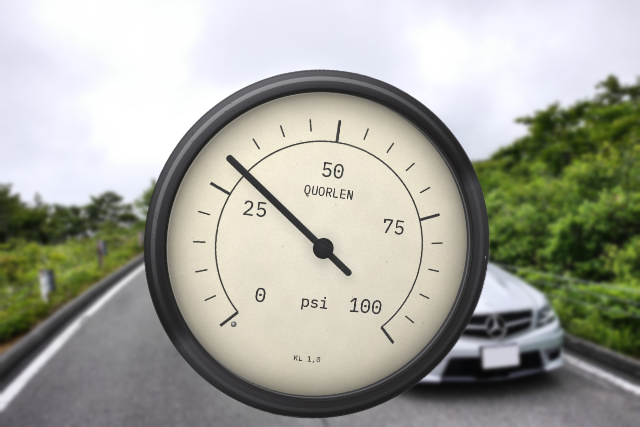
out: value=30 unit=psi
